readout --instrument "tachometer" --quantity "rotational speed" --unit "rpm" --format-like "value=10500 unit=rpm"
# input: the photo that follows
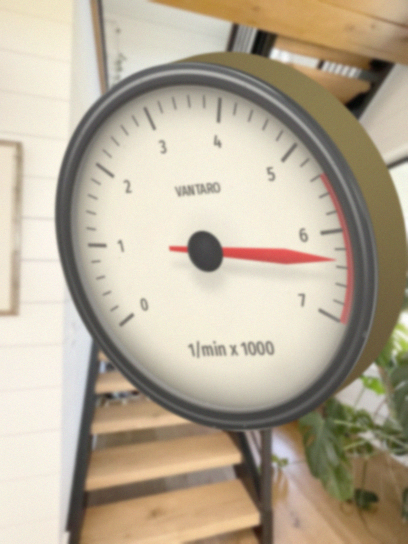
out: value=6300 unit=rpm
